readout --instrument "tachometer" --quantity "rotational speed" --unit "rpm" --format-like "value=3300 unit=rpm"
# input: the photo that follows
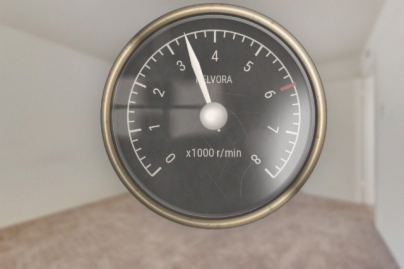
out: value=3400 unit=rpm
